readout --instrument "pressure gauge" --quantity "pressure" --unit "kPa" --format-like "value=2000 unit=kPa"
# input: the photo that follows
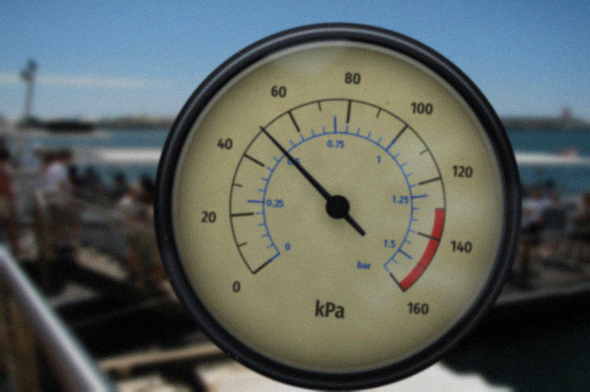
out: value=50 unit=kPa
